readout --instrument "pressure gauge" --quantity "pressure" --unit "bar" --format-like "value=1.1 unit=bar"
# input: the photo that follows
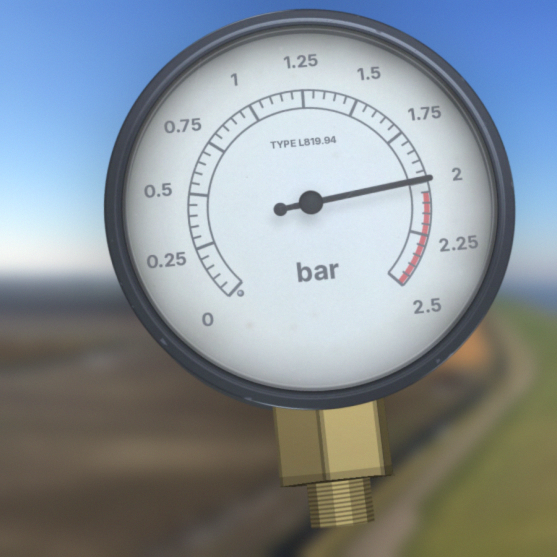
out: value=2 unit=bar
